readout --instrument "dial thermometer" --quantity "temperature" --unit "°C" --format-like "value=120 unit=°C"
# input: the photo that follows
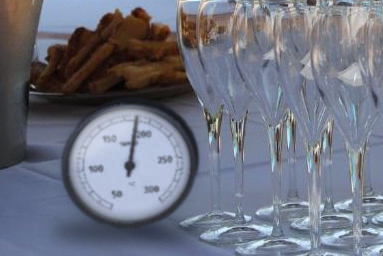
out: value=187.5 unit=°C
